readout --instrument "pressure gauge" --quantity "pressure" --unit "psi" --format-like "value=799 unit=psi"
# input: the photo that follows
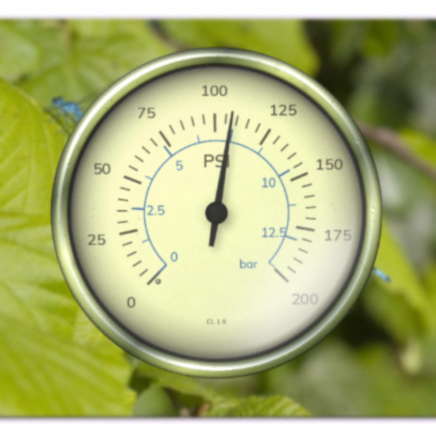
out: value=107.5 unit=psi
